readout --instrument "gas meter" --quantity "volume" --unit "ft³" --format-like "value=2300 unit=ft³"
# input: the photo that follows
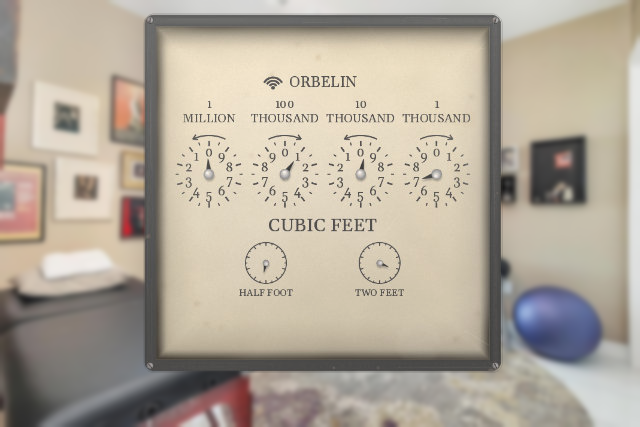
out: value=9700 unit=ft³
